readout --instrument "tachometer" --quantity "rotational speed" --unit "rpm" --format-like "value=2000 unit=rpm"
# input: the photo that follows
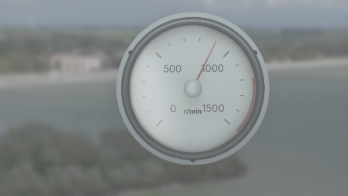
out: value=900 unit=rpm
